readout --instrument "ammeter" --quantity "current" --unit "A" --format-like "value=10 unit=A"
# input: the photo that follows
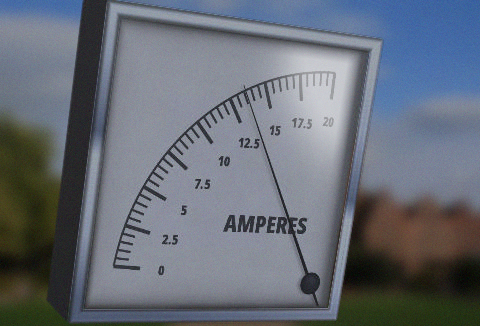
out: value=13.5 unit=A
